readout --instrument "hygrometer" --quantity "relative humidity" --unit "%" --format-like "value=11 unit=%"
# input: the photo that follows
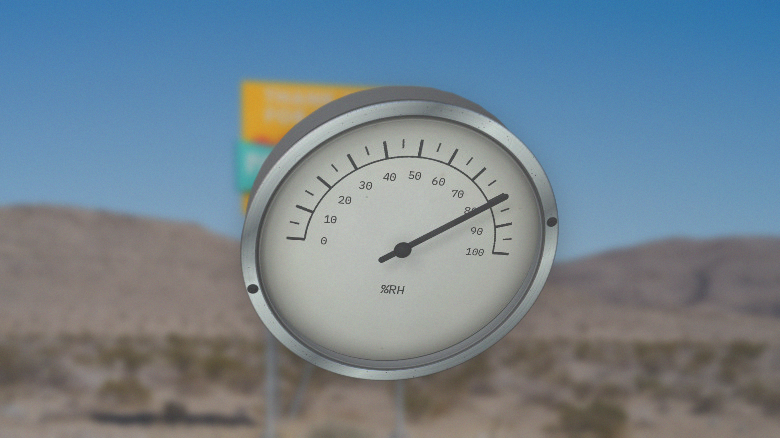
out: value=80 unit=%
